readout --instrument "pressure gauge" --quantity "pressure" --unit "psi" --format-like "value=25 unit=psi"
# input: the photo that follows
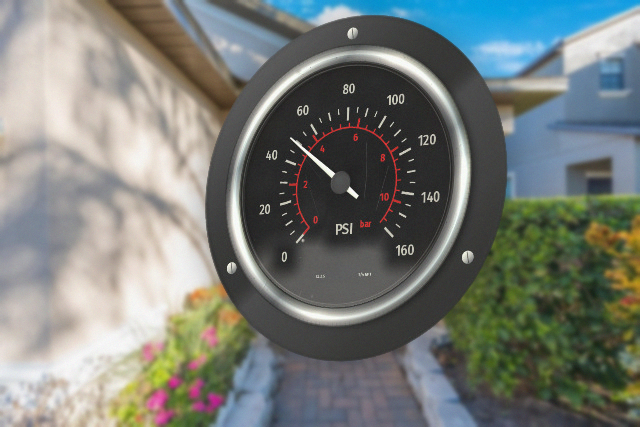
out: value=50 unit=psi
